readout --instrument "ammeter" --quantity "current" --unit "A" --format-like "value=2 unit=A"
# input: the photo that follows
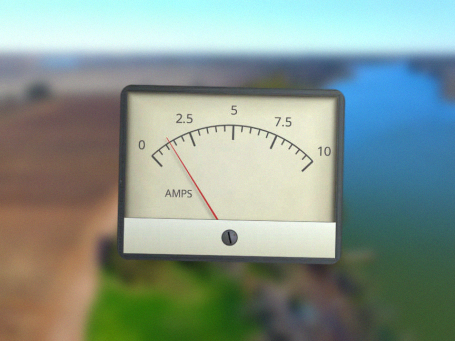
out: value=1.25 unit=A
